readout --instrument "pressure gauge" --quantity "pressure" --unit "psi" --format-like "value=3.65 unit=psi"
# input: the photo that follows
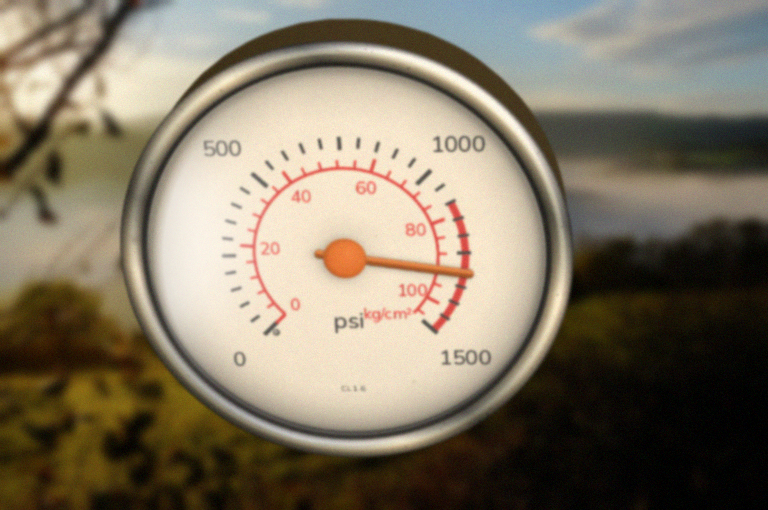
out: value=1300 unit=psi
